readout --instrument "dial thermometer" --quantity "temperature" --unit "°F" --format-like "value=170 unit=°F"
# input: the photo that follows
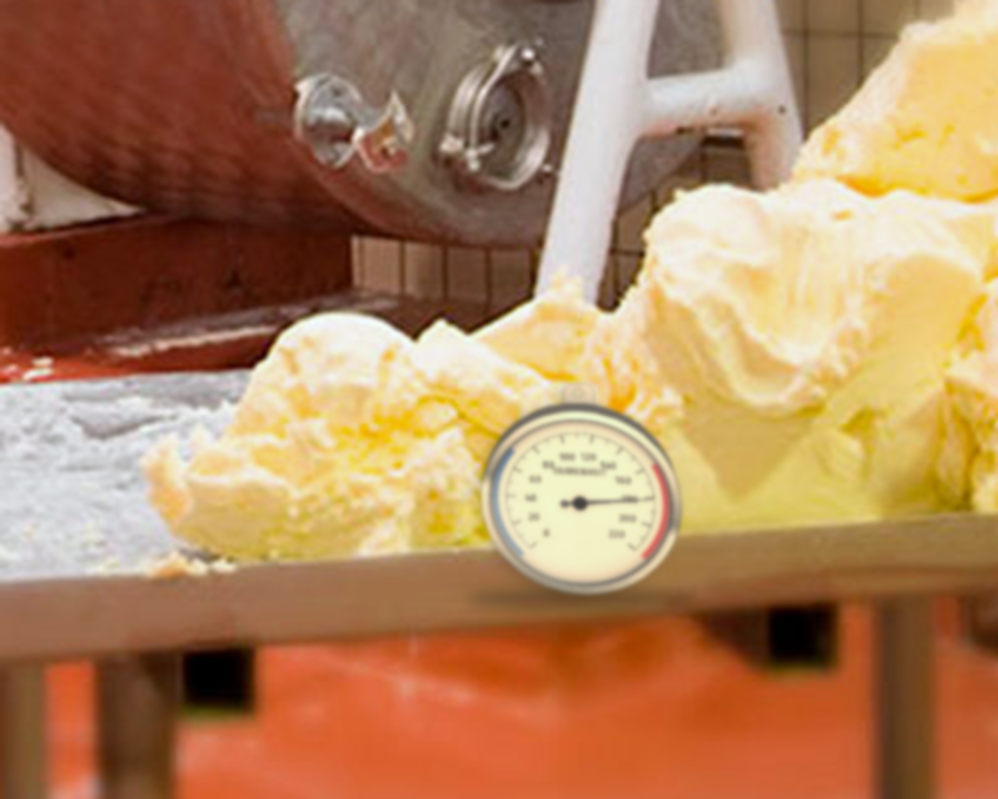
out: value=180 unit=°F
